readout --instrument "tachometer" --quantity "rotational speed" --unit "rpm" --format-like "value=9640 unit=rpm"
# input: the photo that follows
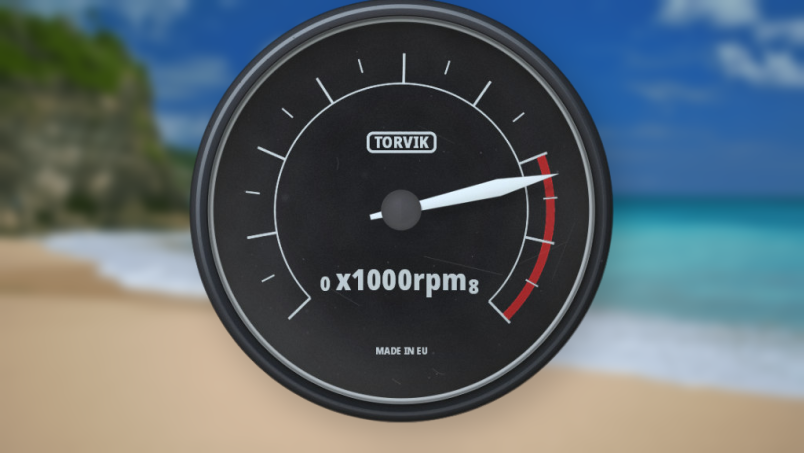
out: value=6250 unit=rpm
